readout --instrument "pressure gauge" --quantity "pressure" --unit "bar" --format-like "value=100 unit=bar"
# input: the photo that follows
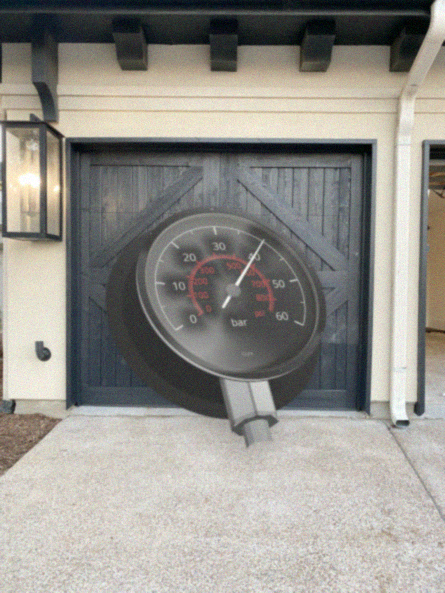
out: value=40 unit=bar
